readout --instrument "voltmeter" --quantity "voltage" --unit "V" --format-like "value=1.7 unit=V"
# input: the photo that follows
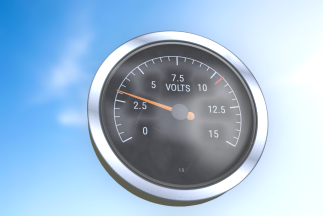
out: value=3 unit=V
